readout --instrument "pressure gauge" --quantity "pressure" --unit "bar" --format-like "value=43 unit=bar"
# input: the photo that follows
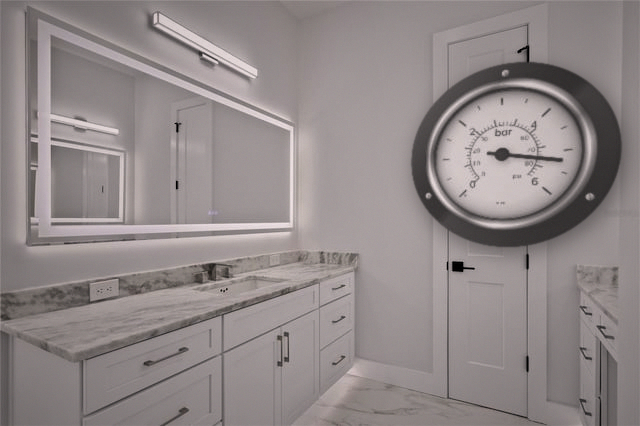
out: value=5.25 unit=bar
